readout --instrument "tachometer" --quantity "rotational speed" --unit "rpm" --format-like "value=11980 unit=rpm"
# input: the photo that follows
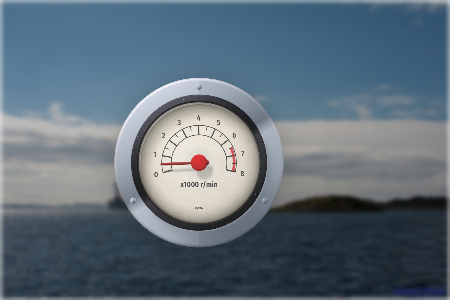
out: value=500 unit=rpm
